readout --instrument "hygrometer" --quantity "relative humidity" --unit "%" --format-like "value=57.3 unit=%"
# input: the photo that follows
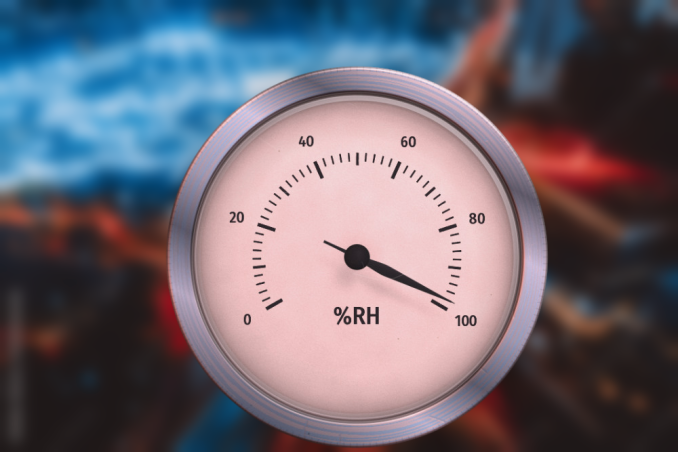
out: value=98 unit=%
